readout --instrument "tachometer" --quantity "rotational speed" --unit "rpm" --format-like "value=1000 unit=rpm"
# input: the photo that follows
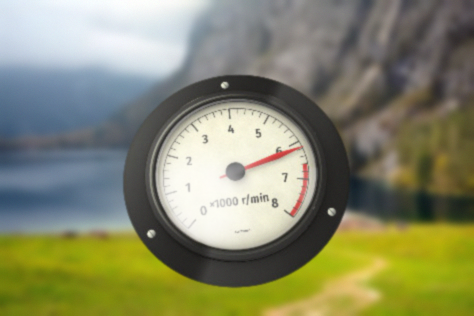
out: value=6200 unit=rpm
